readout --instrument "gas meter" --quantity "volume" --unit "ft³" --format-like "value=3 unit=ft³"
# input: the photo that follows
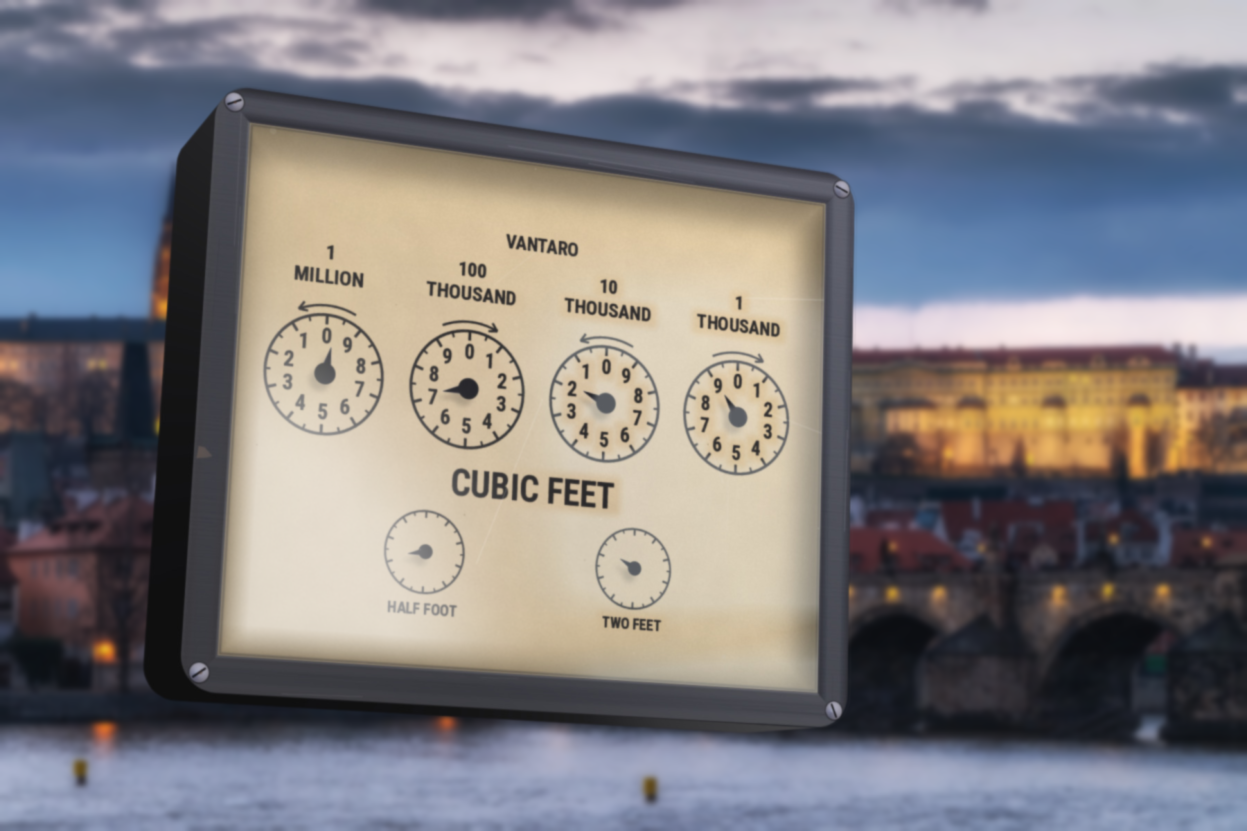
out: value=971900 unit=ft³
